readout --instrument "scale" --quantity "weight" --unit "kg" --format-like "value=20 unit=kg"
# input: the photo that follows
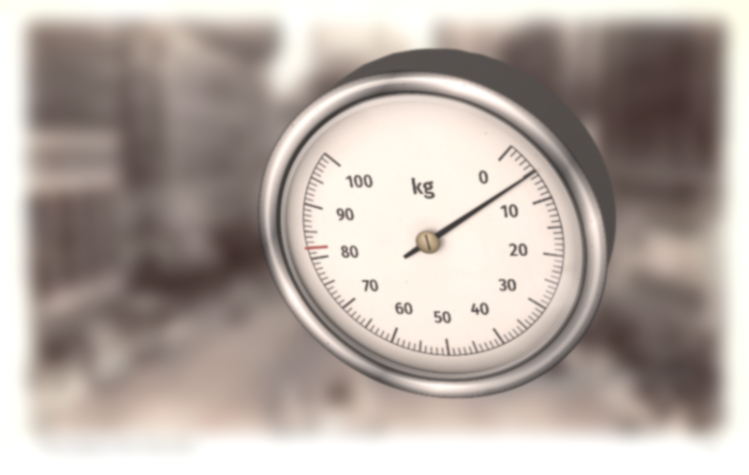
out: value=5 unit=kg
